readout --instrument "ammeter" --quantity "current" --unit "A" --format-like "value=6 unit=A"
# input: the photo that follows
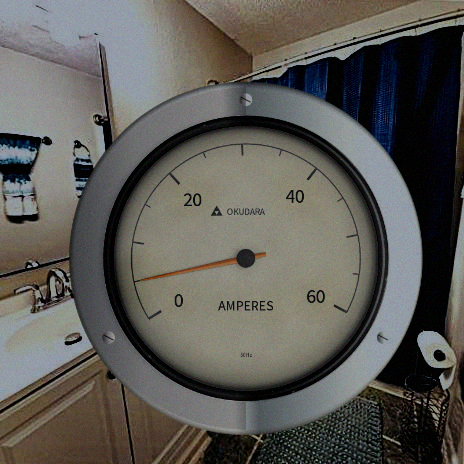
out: value=5 unit=A
